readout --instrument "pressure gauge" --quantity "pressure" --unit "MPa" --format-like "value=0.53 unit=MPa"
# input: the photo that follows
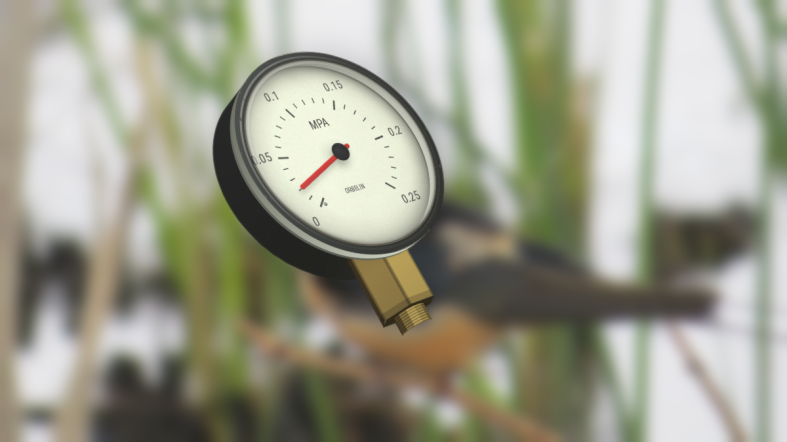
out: value=0.02 unit=MPa
